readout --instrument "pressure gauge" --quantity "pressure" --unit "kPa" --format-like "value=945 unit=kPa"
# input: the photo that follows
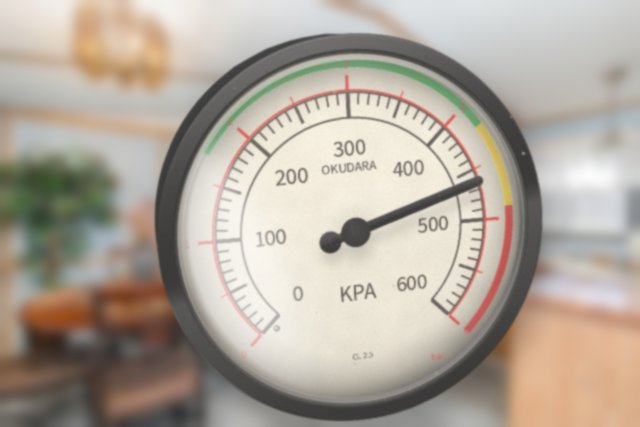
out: value=460 unit=kPa
